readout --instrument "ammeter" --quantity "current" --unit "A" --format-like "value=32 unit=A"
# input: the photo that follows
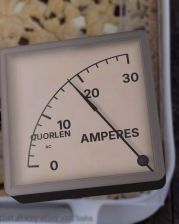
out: value=18 unit=A
